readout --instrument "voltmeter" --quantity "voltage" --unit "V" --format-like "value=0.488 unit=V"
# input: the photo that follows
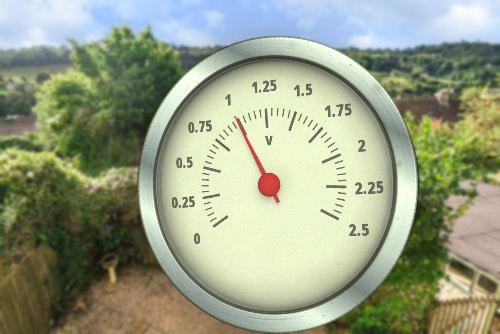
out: value=1 unit=V
